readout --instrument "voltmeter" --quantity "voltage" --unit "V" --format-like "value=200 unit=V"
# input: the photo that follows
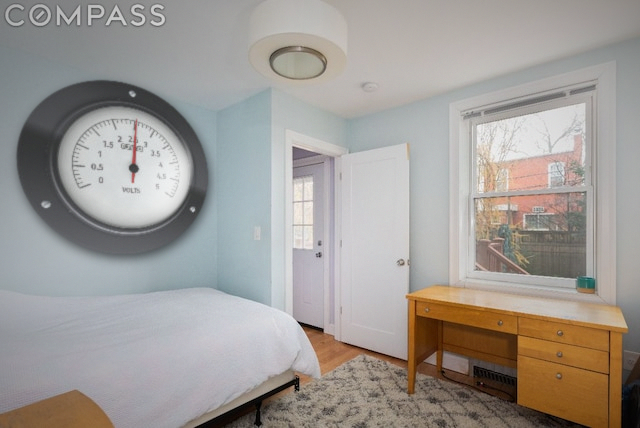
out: value=2.5 unit=V
